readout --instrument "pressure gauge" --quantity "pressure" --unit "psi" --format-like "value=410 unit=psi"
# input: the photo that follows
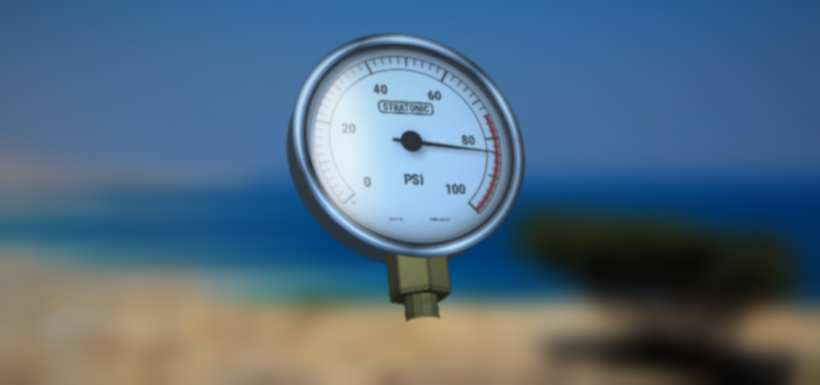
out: value=84 unit=psi
